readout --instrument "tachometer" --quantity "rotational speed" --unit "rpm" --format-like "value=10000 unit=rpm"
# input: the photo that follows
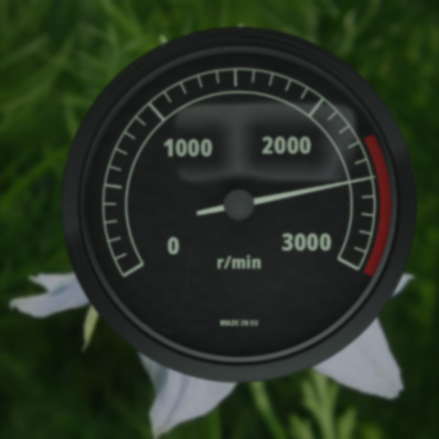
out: value=2500 unit=rpm
